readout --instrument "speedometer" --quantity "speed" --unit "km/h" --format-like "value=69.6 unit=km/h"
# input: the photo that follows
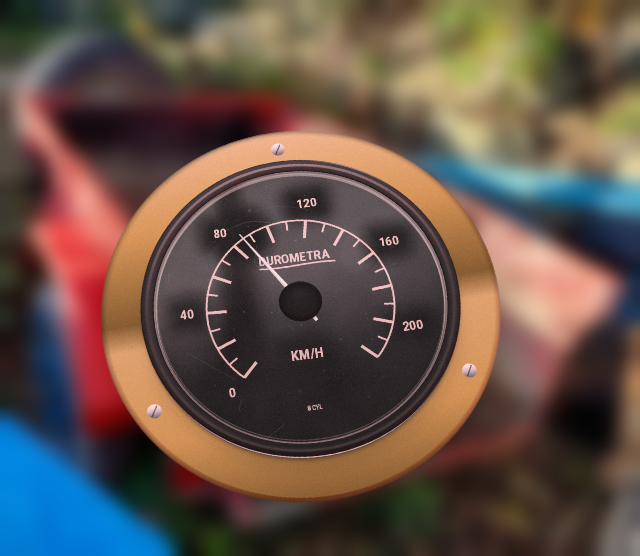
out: value=85 unit=km/h
